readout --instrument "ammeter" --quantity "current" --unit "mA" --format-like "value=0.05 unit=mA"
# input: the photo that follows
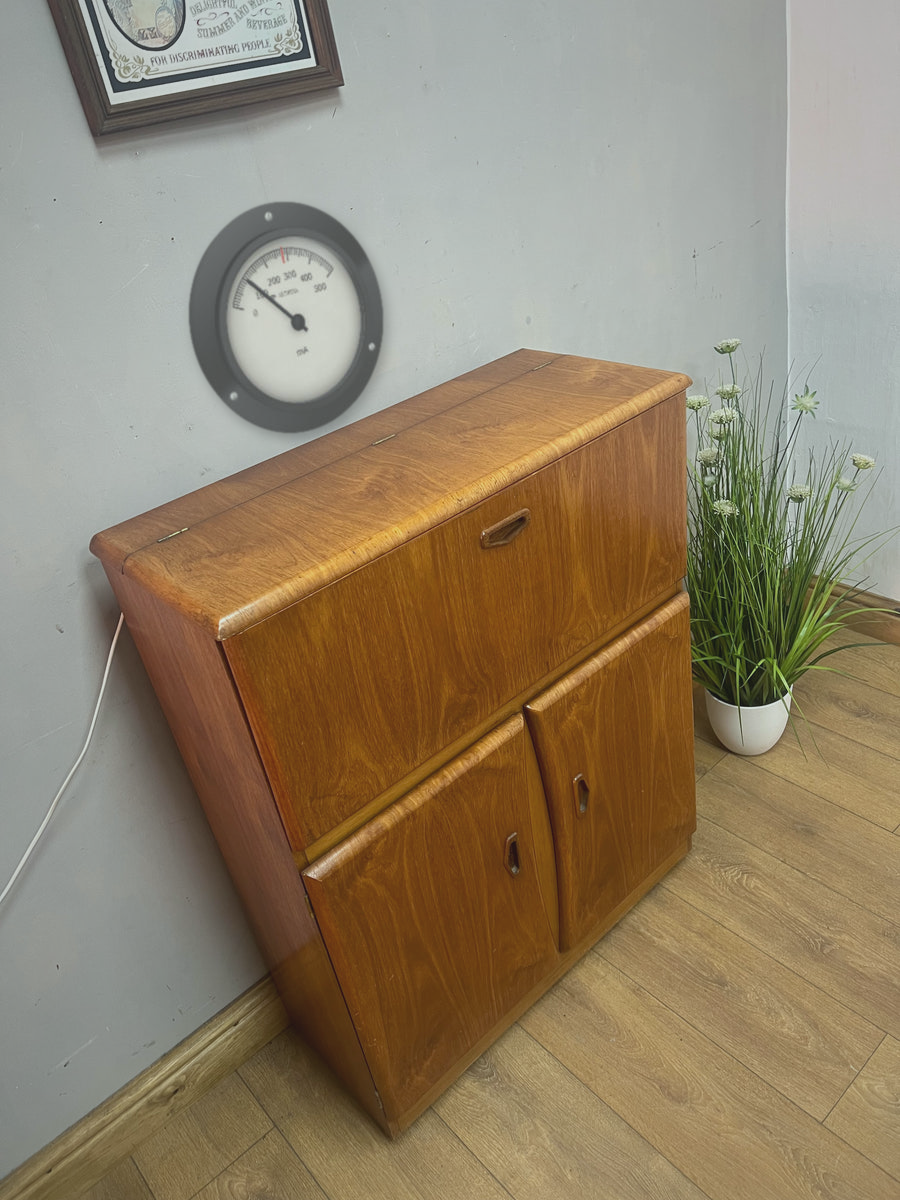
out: value=100 unit=mA
